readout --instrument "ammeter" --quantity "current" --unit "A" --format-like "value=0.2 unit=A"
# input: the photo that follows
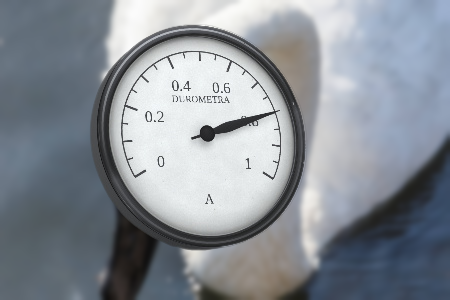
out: value=0.8 unit=A
